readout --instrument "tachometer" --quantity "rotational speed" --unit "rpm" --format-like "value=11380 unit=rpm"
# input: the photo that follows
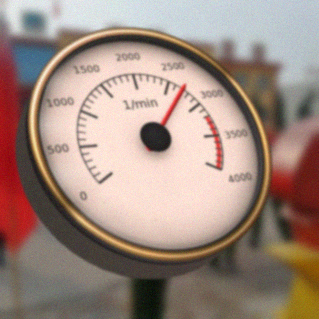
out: value=2700 unit=rpm
